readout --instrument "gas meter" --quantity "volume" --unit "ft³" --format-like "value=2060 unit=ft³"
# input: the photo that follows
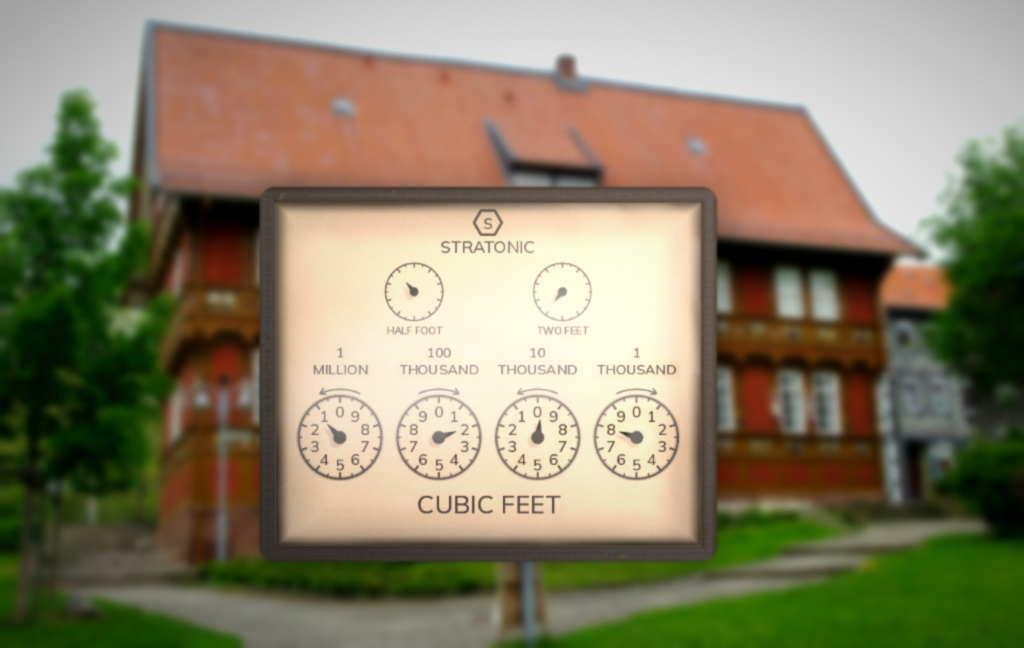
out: value=119800 unit=ft³
